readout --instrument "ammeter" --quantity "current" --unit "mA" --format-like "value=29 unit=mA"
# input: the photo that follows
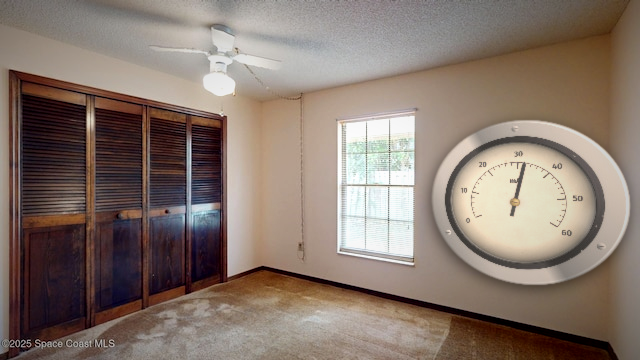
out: value=32 unit=mA
